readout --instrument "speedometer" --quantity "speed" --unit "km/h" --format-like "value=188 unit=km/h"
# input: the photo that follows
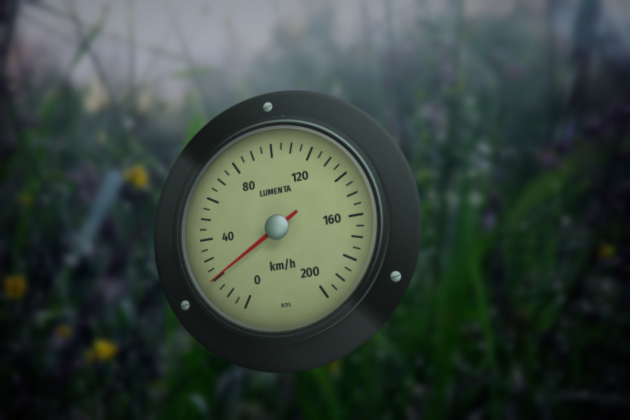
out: value=20 unit=km/h
